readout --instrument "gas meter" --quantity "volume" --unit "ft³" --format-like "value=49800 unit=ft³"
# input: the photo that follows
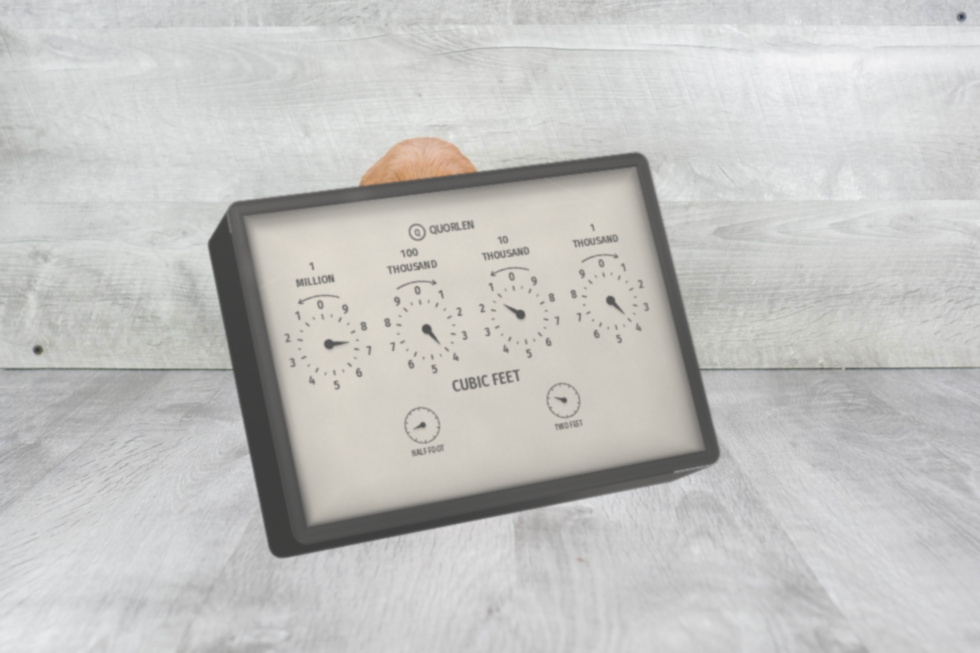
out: value=741400 unit=ft³
